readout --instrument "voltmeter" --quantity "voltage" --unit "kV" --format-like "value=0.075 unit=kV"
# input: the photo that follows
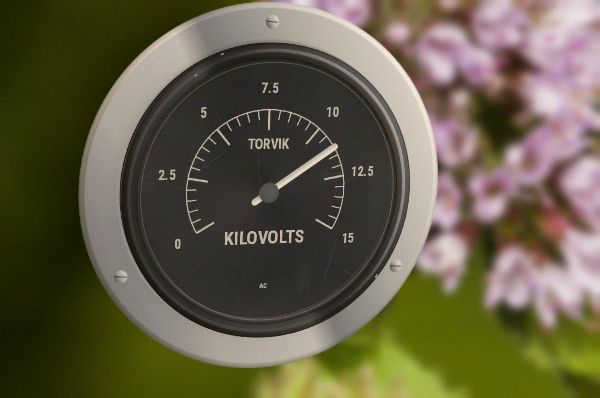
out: value=11 unit=kV
